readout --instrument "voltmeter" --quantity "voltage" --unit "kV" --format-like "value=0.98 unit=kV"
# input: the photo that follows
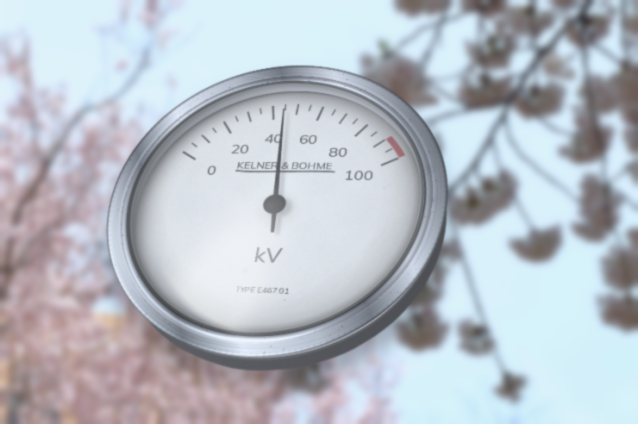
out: value=45 unit=kV
